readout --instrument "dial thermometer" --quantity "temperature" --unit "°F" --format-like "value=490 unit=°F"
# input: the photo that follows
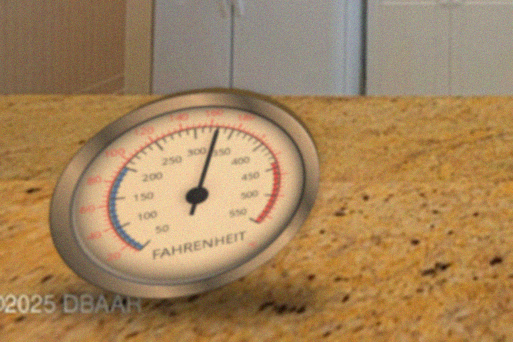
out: value=330 unit=°F
